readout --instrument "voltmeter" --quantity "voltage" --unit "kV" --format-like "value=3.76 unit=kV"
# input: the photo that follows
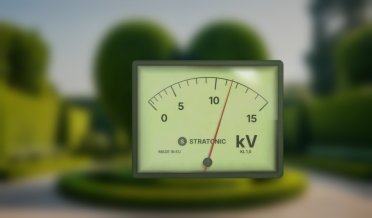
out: value=11.5 unit=kV
